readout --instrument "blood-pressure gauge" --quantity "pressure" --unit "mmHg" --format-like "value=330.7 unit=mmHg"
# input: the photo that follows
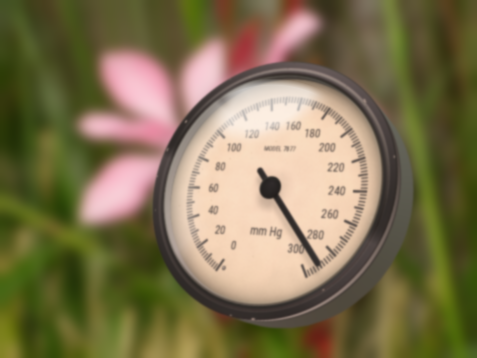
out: value=290 unit=mmHg
